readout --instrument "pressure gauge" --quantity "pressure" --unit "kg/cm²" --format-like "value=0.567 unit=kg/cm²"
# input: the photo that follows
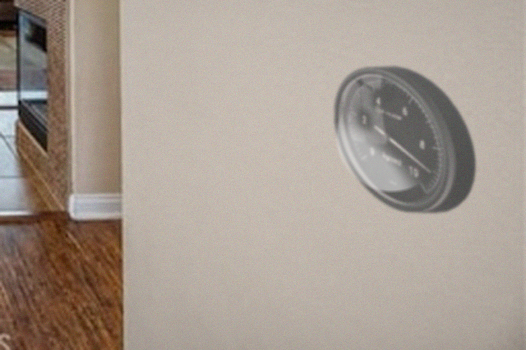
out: value=9 unit=kg/cm²
